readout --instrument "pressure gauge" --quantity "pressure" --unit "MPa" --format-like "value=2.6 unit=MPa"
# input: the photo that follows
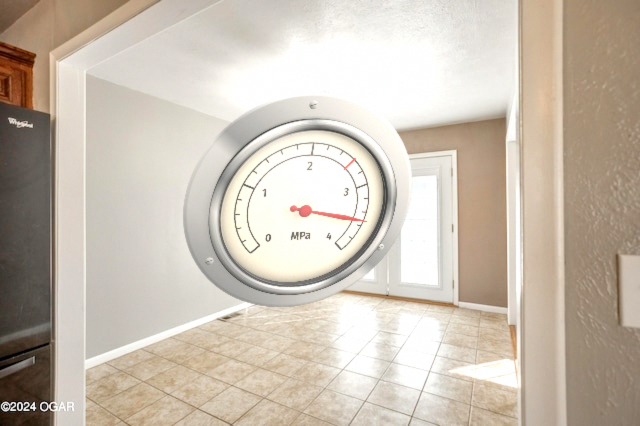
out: value=3.5 unit=MPa
